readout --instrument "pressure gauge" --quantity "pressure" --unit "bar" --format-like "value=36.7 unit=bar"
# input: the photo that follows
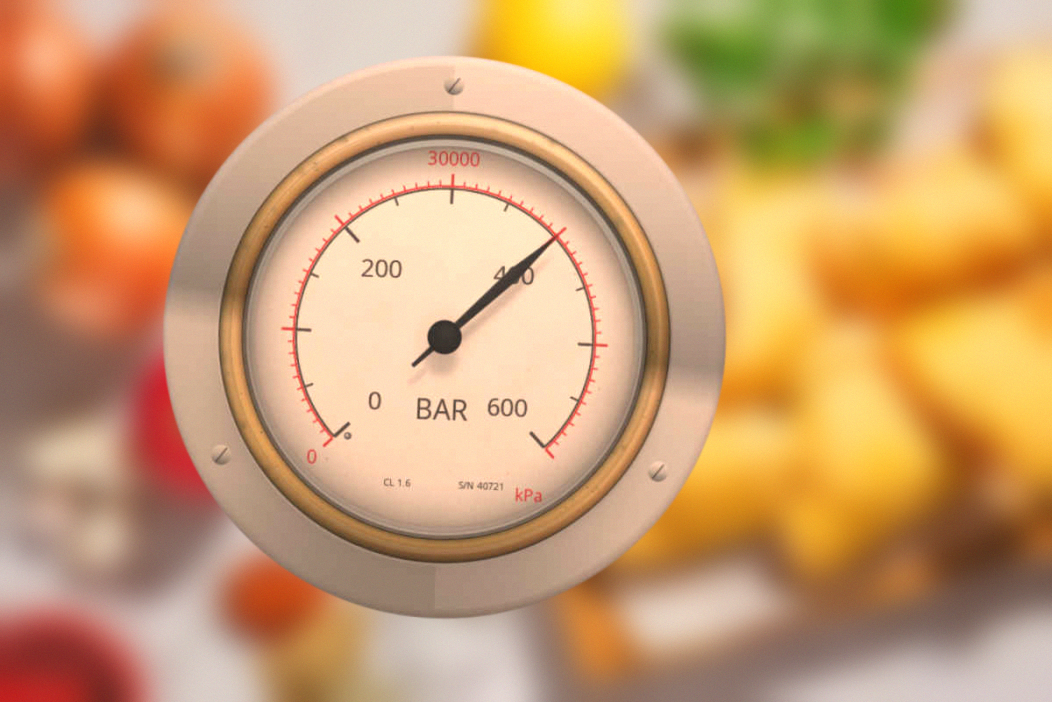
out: value=400 unit=bar
